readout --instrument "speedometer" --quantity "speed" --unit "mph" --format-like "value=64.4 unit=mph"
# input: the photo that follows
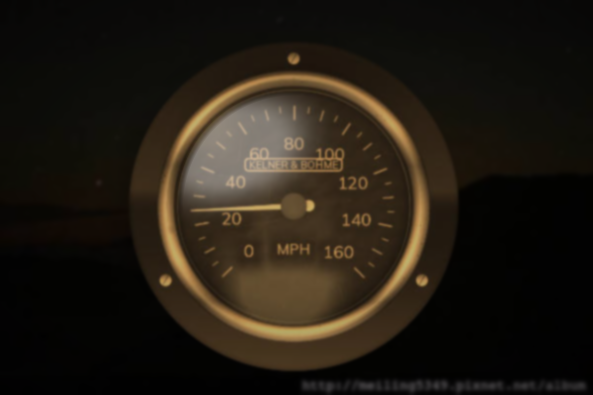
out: value=25 unit=mph
